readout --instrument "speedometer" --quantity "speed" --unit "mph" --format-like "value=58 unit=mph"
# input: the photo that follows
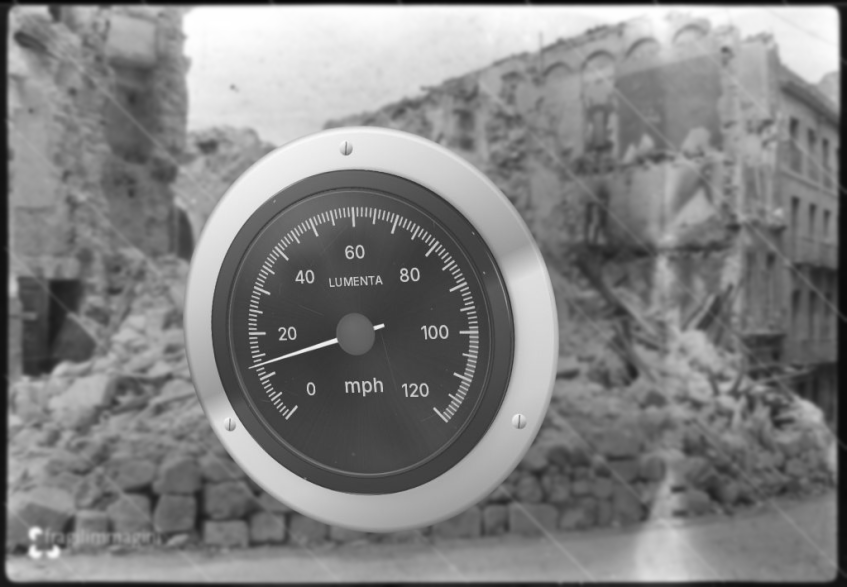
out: value=13 unit=mph
